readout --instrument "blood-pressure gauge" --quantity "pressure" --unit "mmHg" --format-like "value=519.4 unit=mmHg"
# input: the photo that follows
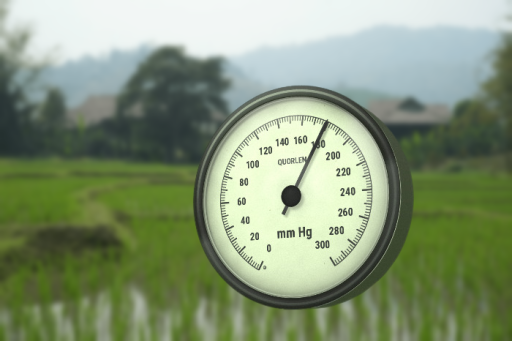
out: value=180 unit=mmHg
